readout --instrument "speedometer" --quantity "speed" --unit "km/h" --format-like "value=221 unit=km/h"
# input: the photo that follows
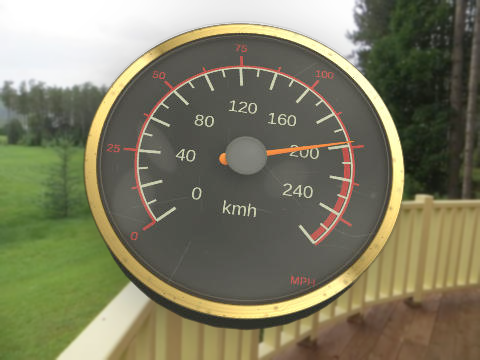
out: value=200 unit=km/h
